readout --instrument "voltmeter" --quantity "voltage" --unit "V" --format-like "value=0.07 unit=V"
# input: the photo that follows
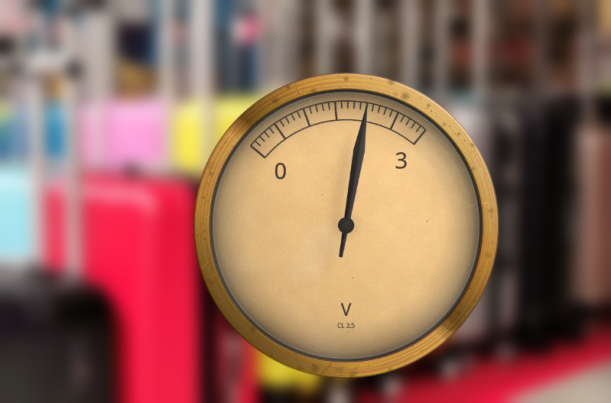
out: value=2 unit=V
